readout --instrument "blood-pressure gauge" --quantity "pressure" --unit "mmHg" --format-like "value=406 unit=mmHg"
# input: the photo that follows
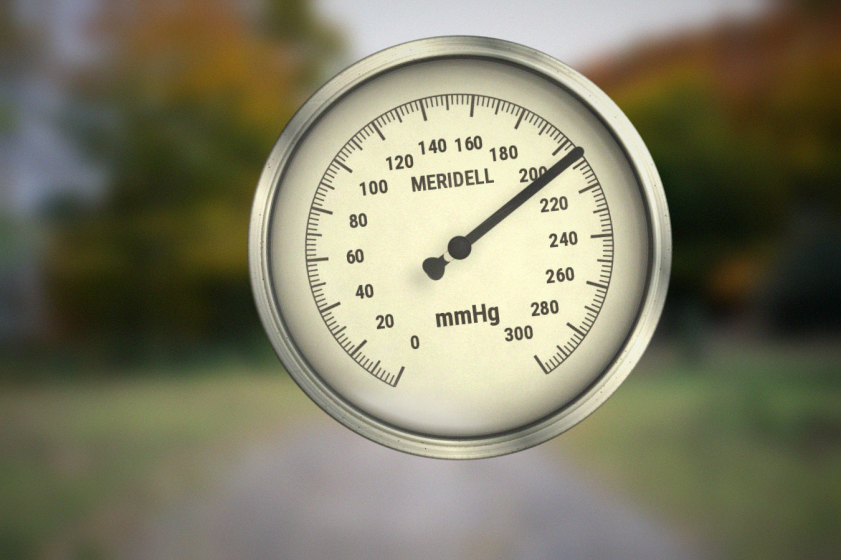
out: value=206 unit=mmHg
